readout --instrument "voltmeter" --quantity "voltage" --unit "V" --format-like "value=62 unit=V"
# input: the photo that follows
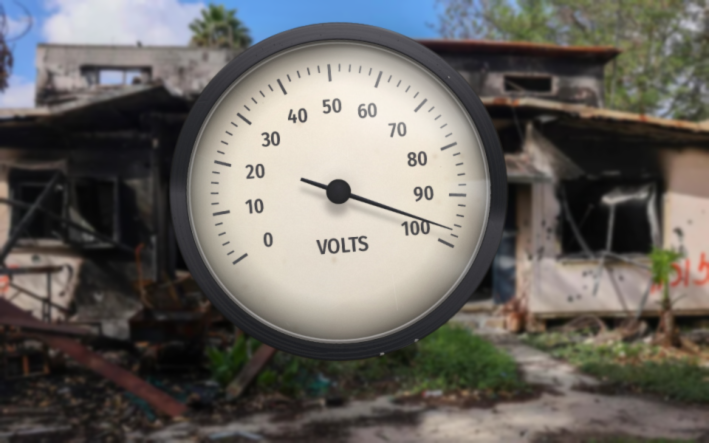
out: value=97 unit=V
